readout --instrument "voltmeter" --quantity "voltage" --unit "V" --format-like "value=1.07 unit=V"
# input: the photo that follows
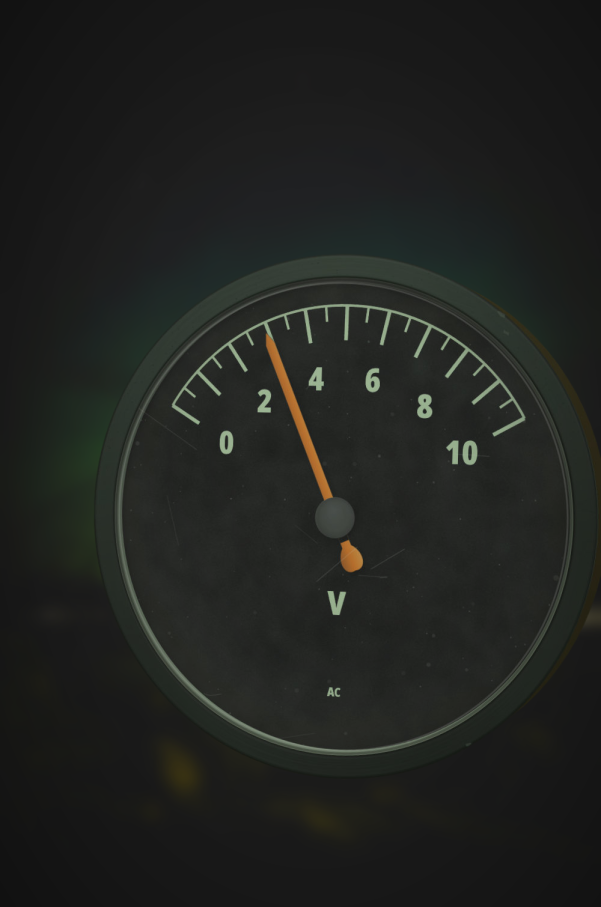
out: value=3 unit=V
